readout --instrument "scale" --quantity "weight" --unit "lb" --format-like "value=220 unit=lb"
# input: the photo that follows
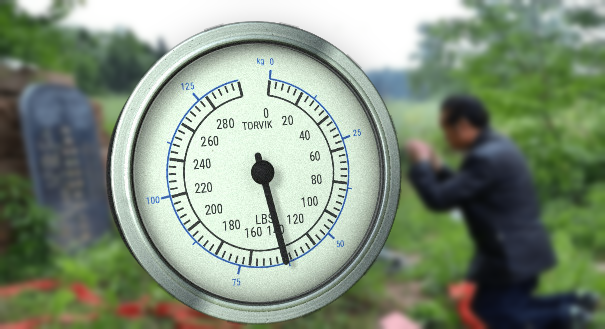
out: value=140 unit=lb
